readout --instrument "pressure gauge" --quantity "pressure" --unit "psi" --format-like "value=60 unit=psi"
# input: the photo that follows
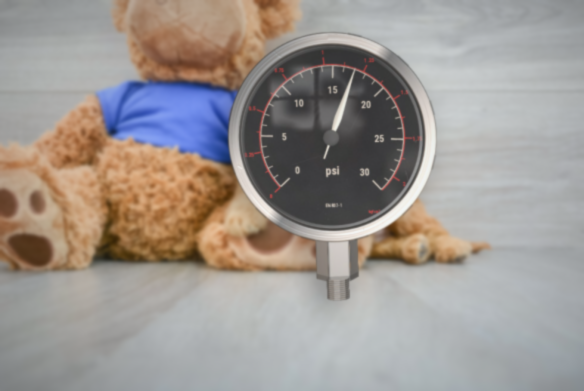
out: value=17 unit=psi
